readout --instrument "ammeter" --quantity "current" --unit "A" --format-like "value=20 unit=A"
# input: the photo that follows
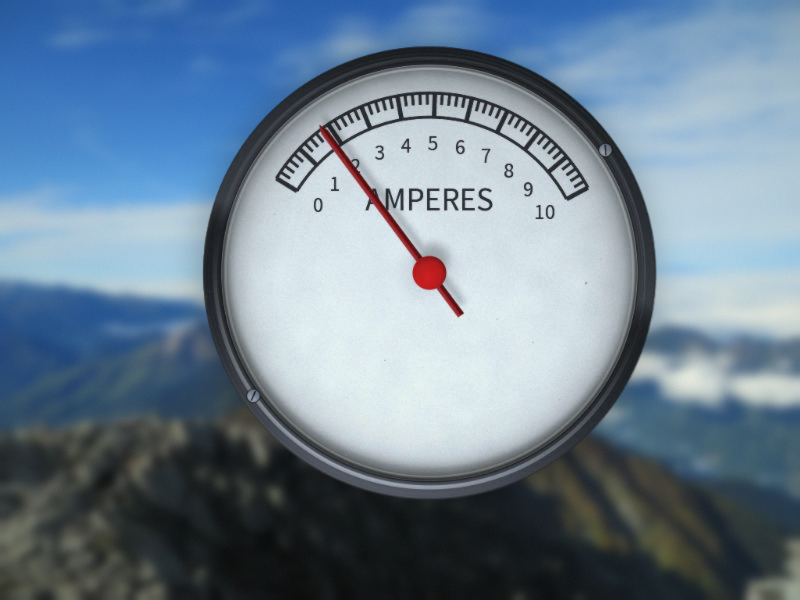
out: value=1.8 unit=A
